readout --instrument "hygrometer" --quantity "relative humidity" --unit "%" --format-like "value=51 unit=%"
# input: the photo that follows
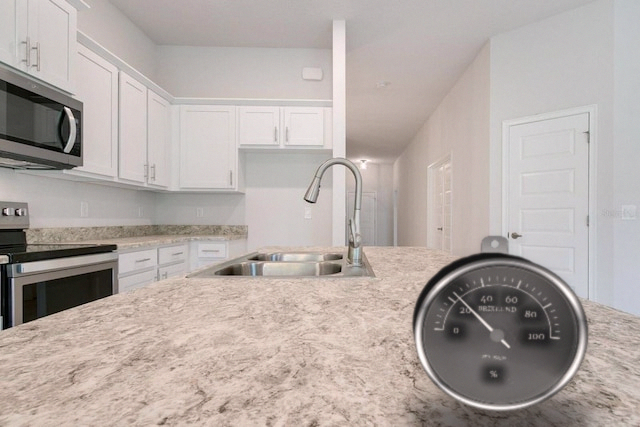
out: value=24 unit=%
